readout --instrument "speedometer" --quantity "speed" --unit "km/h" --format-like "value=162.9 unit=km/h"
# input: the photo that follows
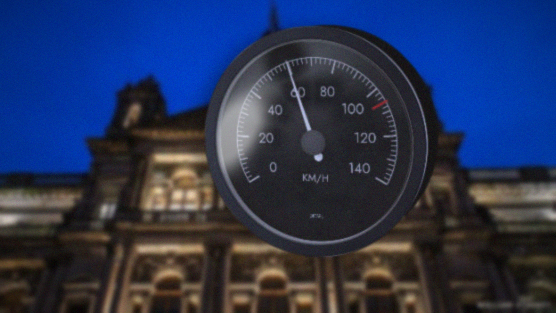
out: value=60 unit=km/h
